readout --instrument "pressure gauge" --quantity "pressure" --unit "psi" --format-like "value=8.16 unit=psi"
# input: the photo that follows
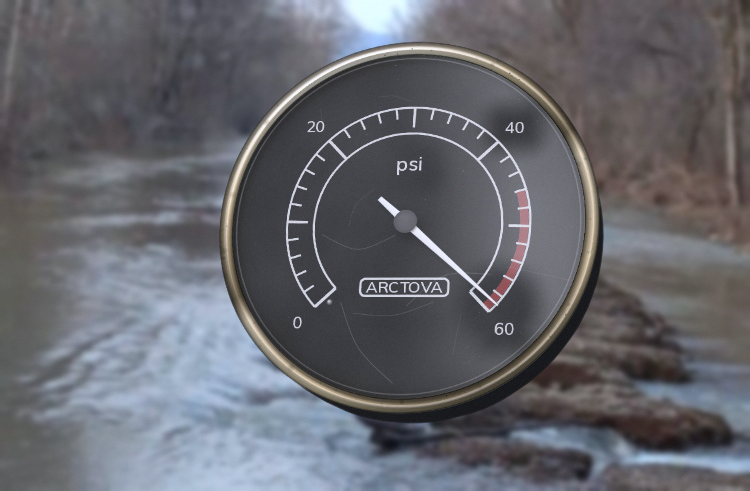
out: value=59 unit=psi
